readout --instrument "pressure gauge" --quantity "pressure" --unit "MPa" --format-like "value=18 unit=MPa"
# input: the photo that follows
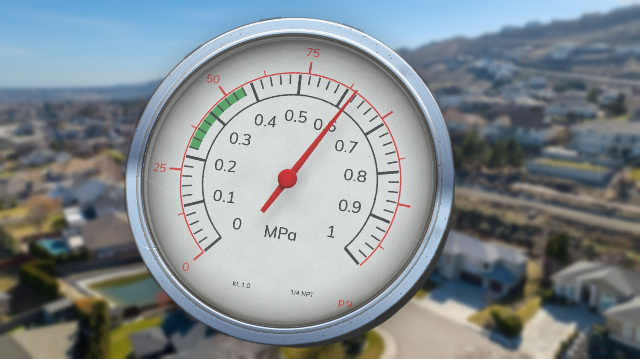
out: value=0.62 unit=MPa
